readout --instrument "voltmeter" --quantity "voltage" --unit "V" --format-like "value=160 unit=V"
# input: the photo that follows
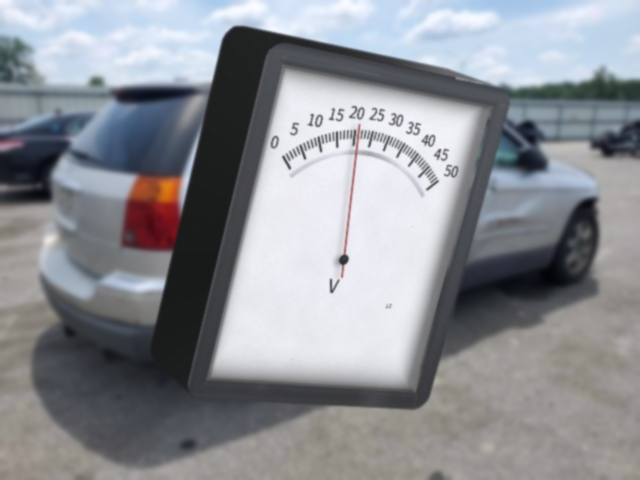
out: value=20 unit=V
